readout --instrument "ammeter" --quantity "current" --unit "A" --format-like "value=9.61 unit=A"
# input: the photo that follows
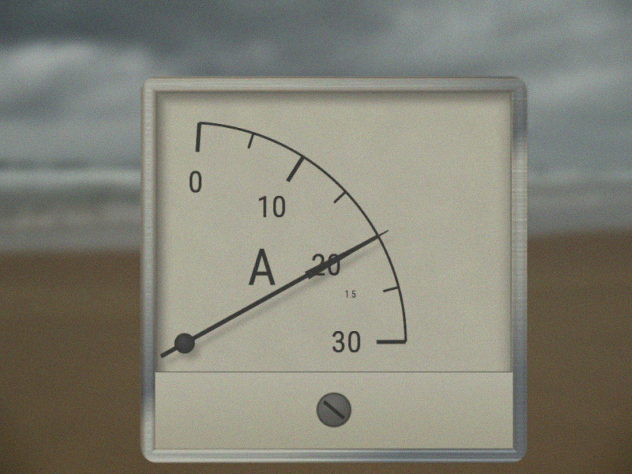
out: value=20 unit=A
